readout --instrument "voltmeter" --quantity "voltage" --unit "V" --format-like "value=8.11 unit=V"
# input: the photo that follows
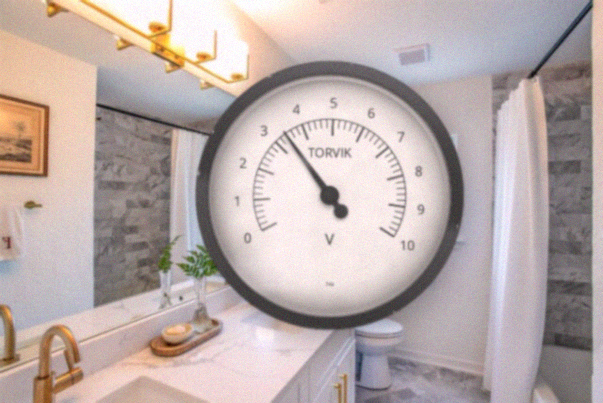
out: value=3.4 unit=V
